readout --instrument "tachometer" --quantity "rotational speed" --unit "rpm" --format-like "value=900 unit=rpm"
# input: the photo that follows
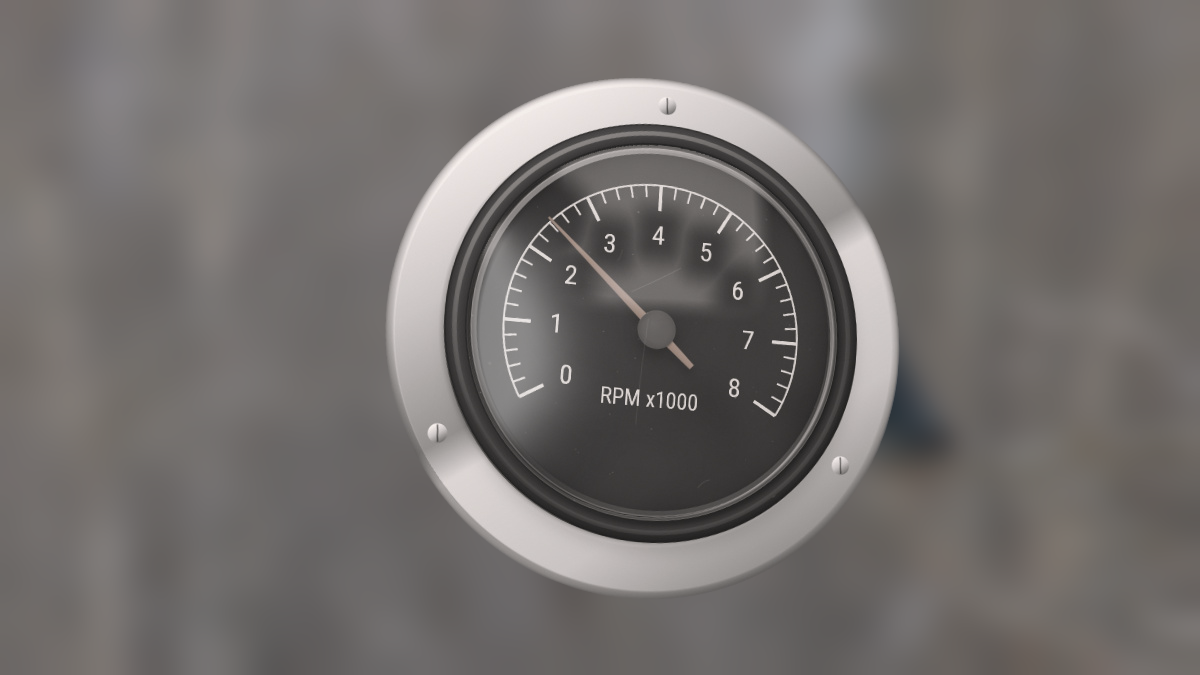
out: value=2400 unit=rpm
